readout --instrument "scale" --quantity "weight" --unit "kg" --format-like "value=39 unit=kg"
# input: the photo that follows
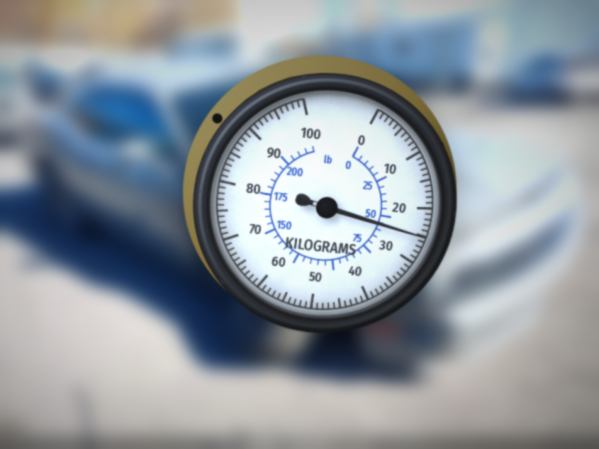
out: value=25 unit=kg
